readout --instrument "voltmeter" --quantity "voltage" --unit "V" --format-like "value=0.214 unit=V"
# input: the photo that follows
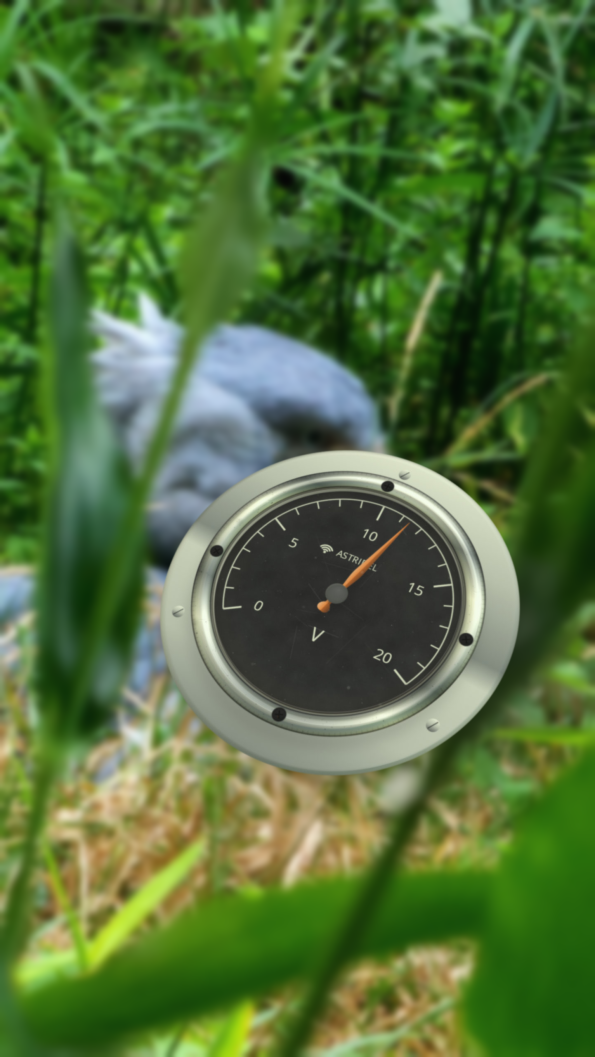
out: value=11.5 unit=V
